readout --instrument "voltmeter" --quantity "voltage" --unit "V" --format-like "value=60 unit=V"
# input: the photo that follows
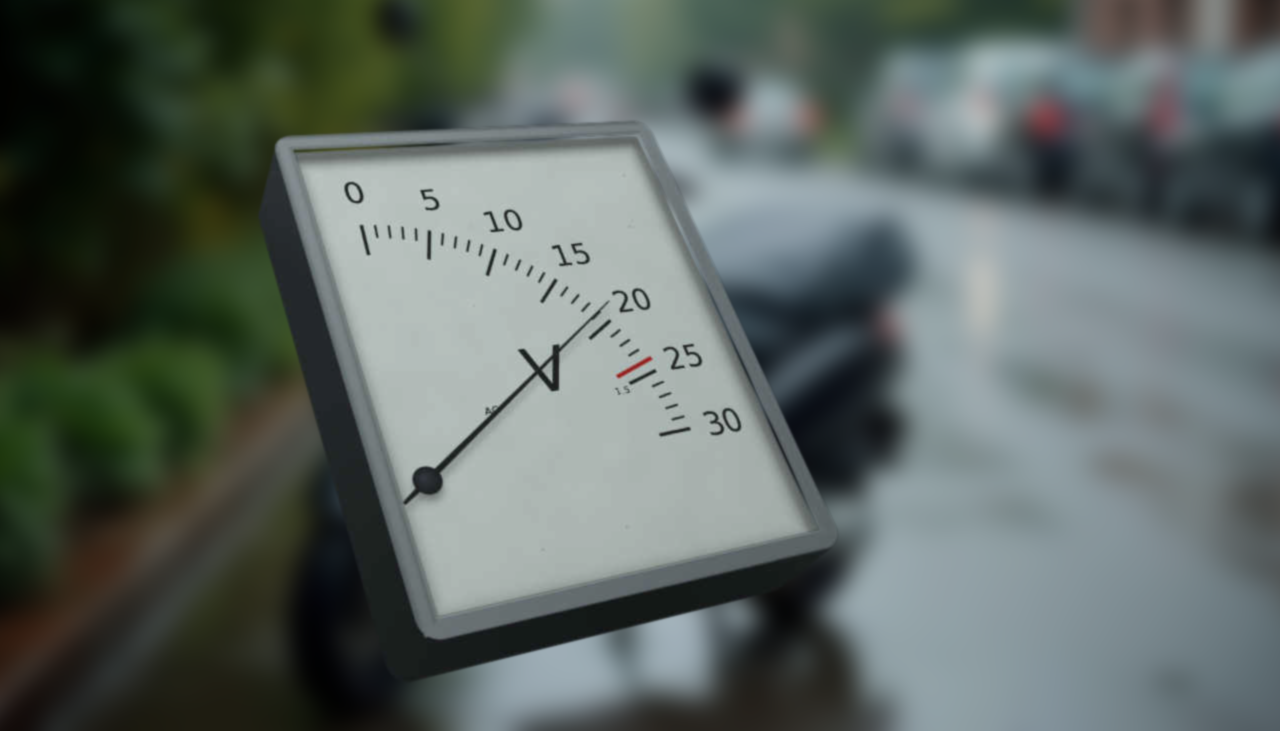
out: value=19 unit=V
